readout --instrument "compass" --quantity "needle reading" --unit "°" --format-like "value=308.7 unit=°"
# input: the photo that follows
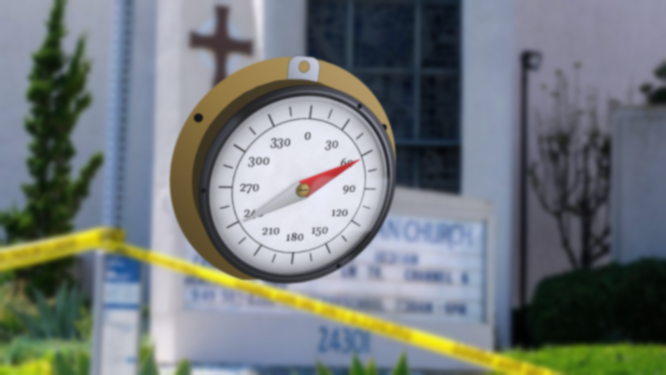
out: value=60 unit=°
